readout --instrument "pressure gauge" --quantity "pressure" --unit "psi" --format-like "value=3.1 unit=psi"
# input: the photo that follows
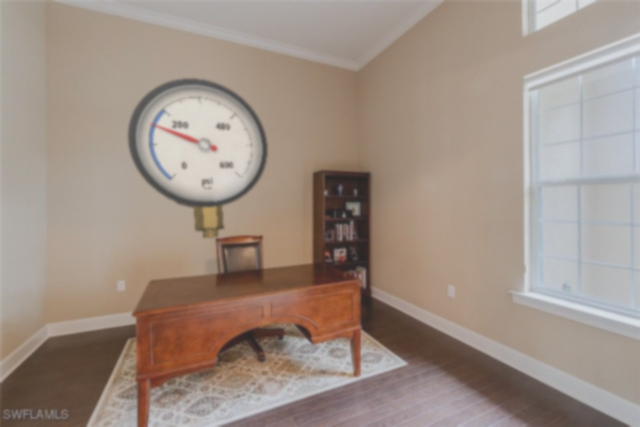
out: value=150 unit=psi
